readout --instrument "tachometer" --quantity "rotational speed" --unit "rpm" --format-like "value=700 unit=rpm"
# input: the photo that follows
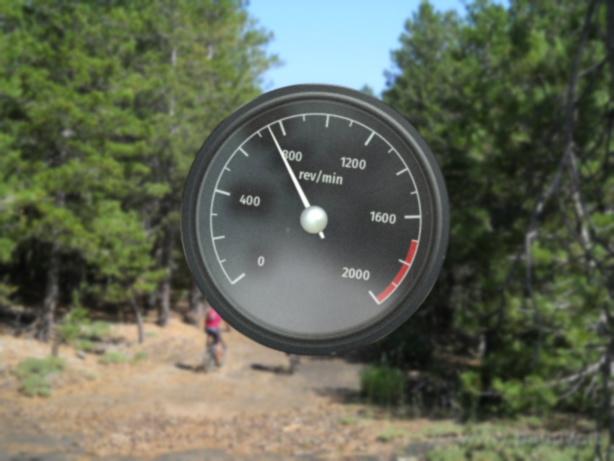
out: value=750 unit=rpm
